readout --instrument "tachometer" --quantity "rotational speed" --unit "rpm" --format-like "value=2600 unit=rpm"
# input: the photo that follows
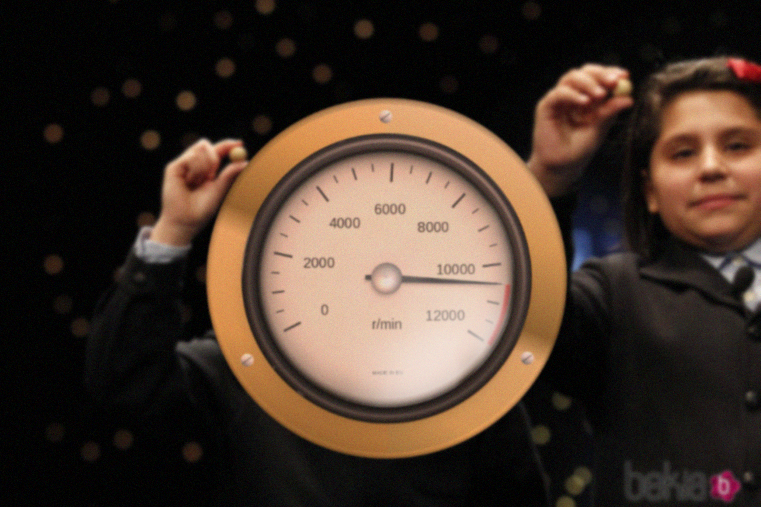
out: value=10500 unit=rpm
